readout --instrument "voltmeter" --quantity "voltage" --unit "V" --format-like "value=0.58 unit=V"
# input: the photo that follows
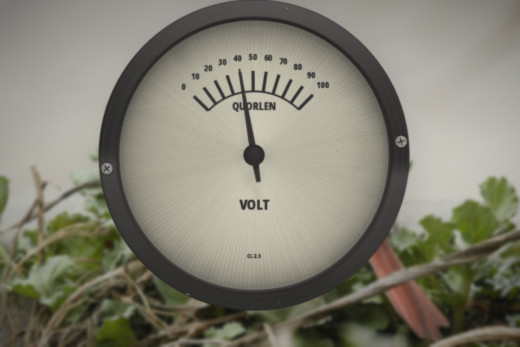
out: value=40 unit=V
